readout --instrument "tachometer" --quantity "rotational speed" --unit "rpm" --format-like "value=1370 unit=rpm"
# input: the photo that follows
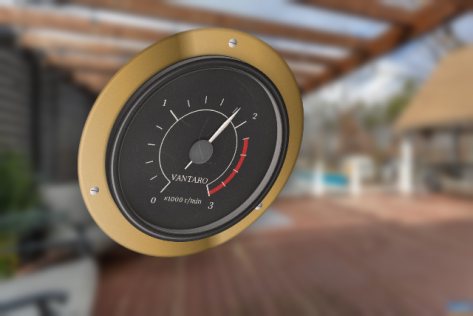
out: value=1800 unit=rpm
